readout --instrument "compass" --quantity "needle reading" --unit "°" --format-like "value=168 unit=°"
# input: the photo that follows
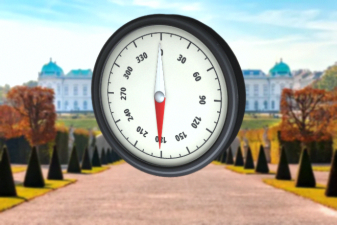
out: value=180 unit=°
